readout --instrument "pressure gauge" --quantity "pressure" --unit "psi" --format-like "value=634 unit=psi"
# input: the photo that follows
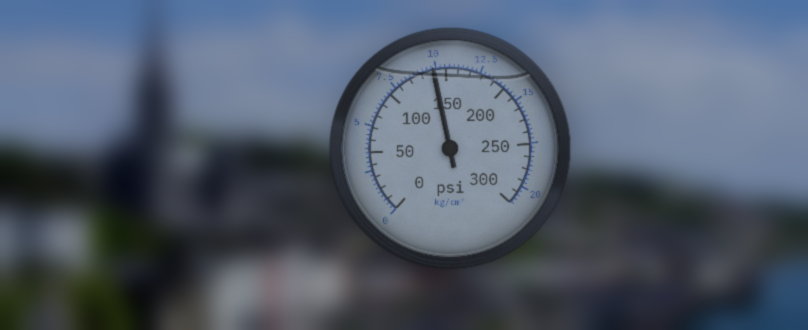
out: value=140 unit=psi
